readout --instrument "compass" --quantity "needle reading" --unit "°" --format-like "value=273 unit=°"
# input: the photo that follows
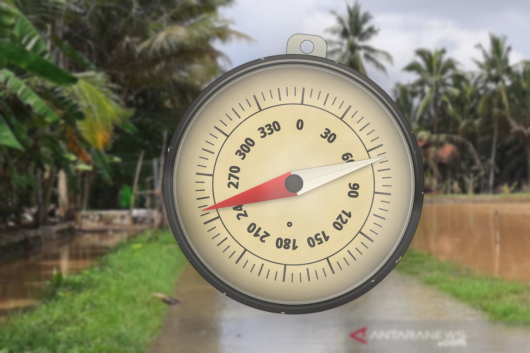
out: value=247.5 unit=°
